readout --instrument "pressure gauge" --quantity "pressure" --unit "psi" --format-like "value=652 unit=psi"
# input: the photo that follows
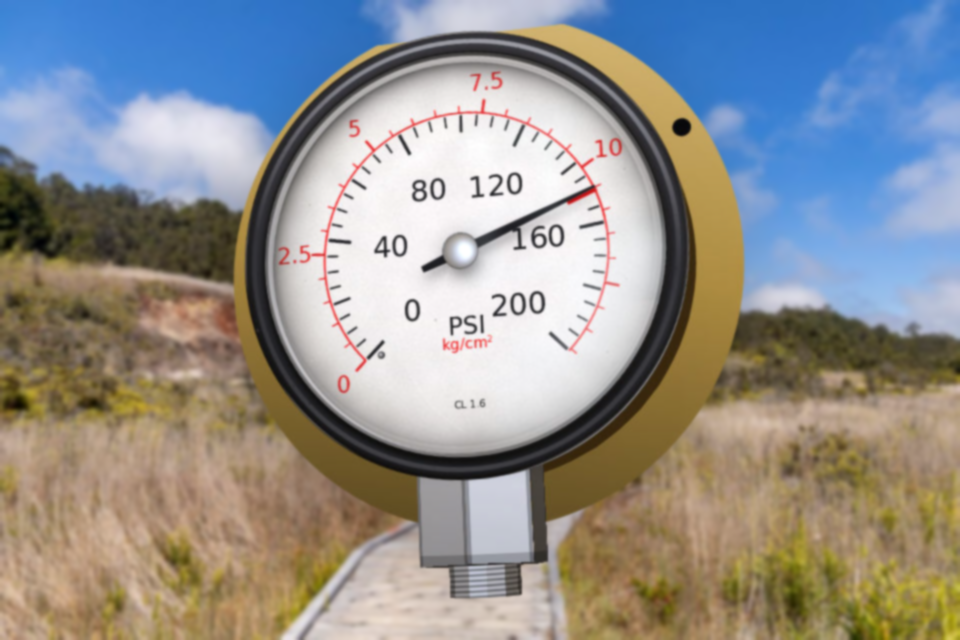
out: value=150 unit=psi
